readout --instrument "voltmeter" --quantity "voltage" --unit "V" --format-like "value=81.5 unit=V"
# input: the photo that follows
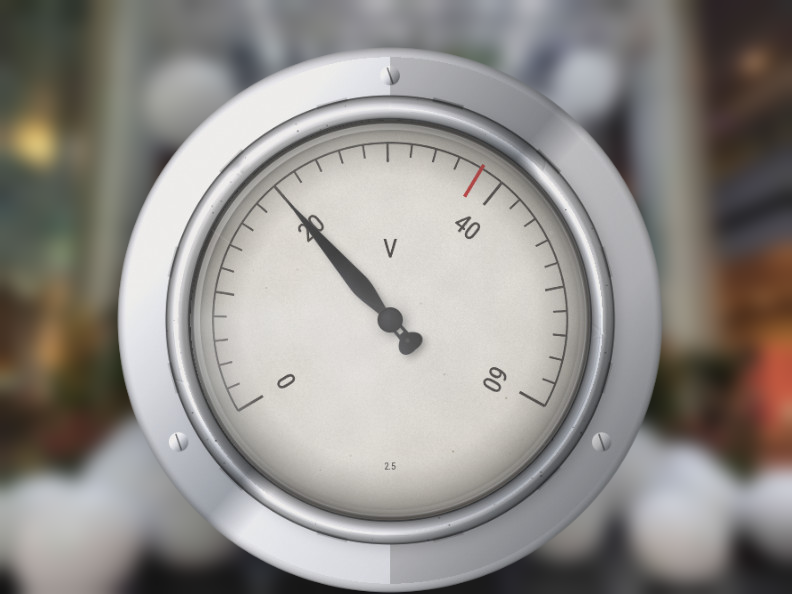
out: value=20 unit=V
